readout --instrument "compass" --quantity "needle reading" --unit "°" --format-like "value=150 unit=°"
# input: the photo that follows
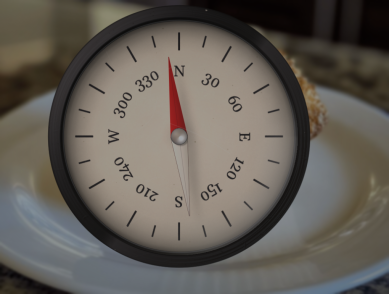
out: value=352.5 unit=°
